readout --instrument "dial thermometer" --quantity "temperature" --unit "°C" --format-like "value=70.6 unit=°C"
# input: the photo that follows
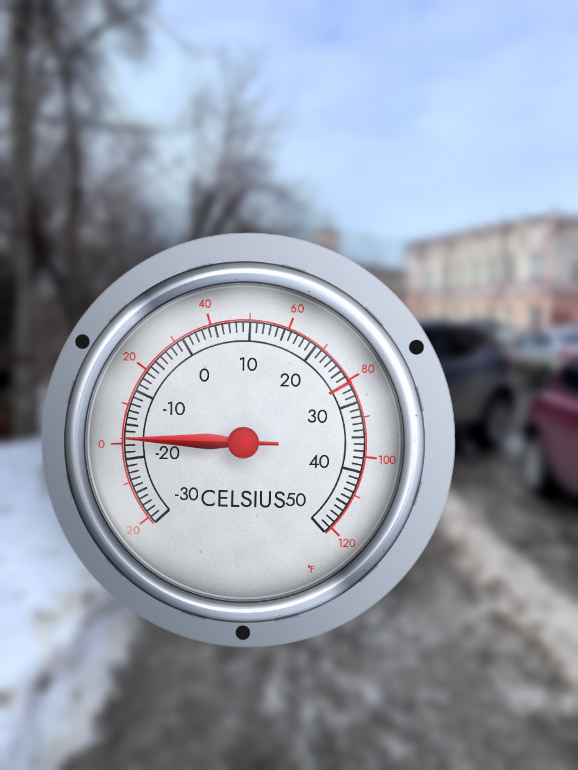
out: value=-17 unit=°C
